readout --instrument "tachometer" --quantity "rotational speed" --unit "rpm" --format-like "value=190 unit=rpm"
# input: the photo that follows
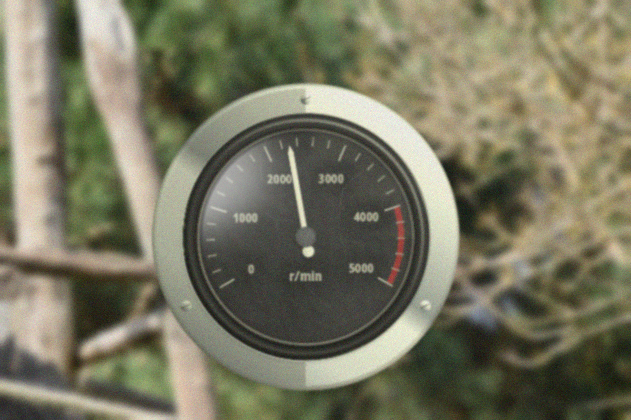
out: value=2300 unit=rpm
